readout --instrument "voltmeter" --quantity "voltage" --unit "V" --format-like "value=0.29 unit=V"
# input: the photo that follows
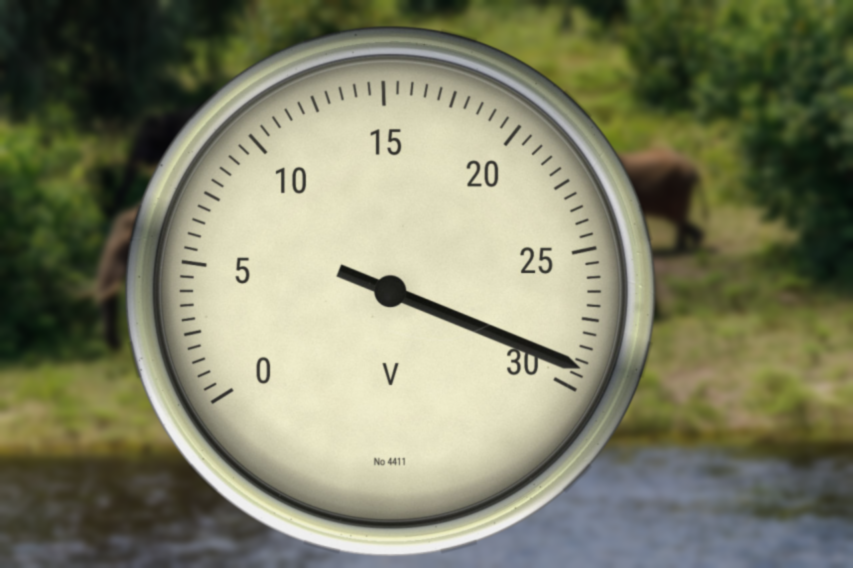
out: value=29.25 unit=V
